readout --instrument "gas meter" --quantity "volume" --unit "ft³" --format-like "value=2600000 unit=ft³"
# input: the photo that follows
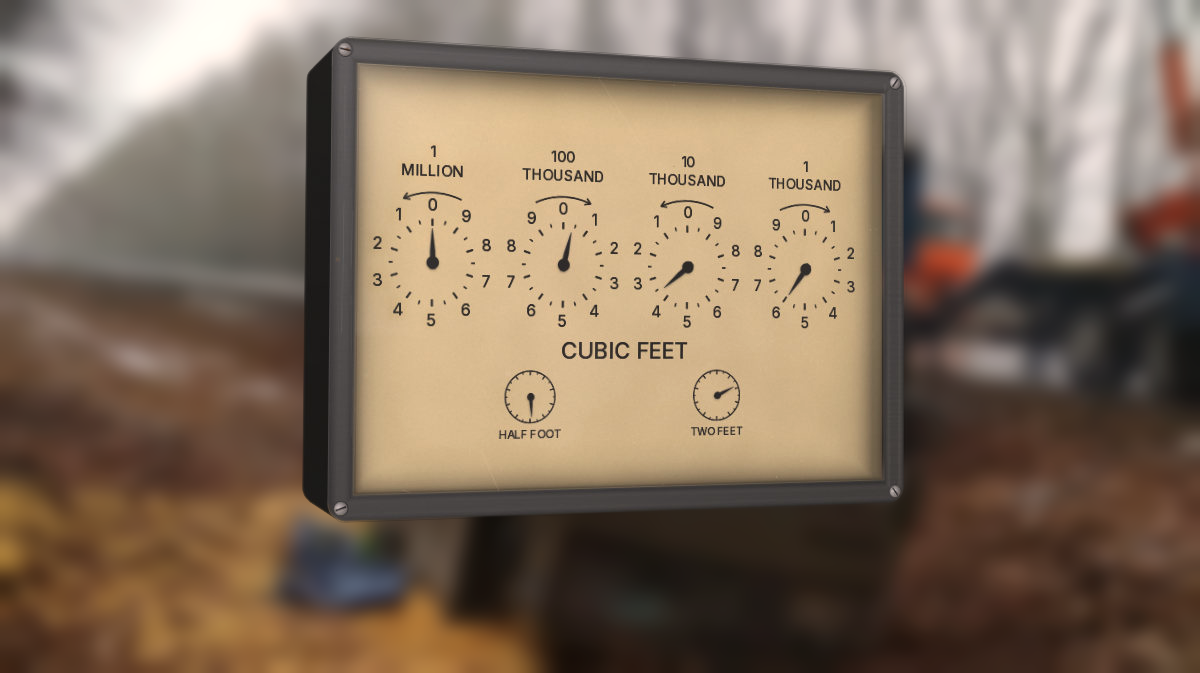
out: value=3600 unit=ft³
